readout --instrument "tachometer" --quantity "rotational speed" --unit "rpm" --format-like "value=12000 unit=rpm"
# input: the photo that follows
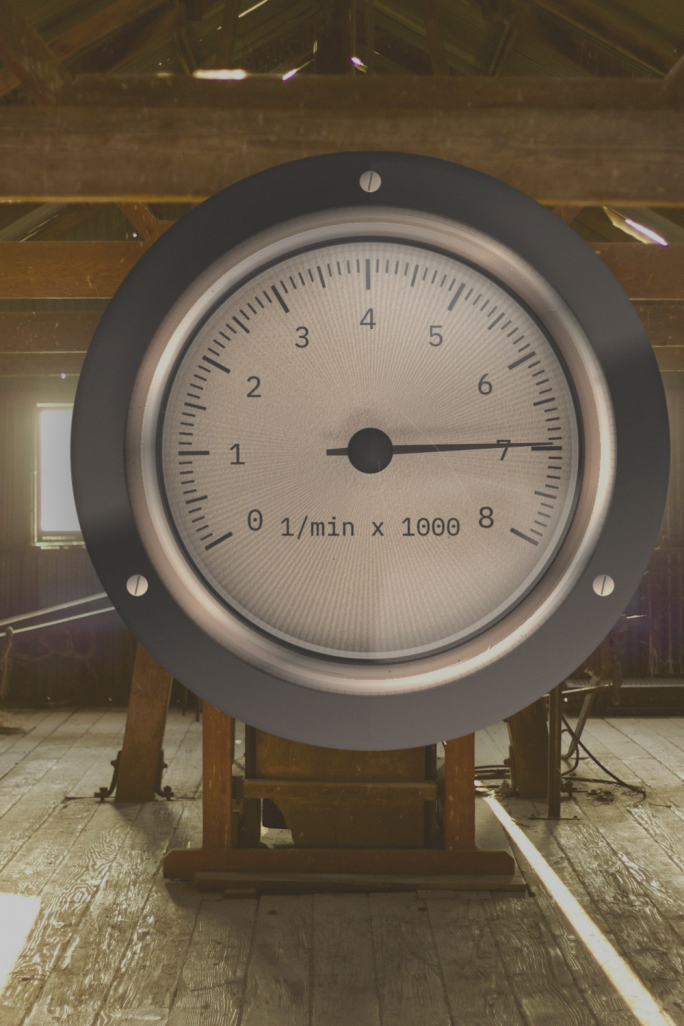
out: value=6950 unit=rpm
